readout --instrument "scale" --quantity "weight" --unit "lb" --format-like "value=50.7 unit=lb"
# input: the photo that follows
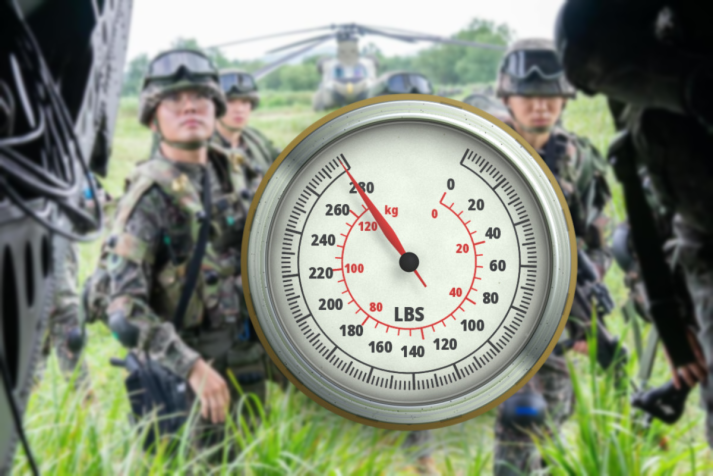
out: value=278 unit=lb
